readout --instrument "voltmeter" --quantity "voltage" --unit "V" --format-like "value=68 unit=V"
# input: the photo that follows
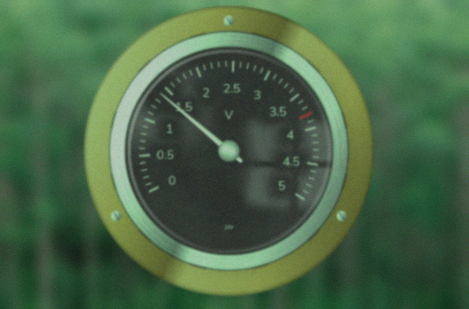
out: value=1.4 unit=V
